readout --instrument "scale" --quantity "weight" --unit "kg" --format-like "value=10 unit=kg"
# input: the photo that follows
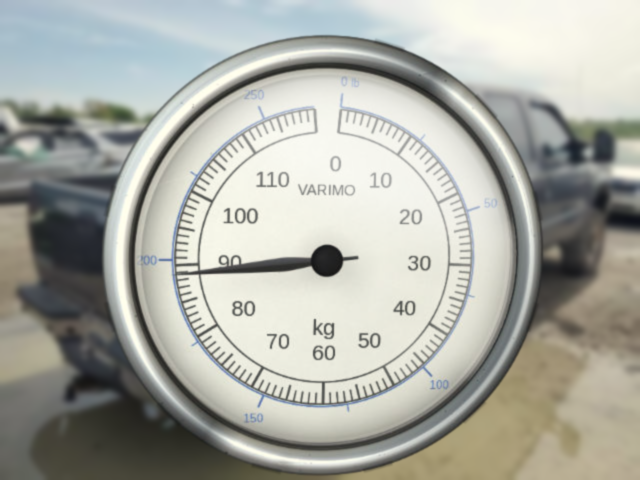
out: value=89 unit=kg
